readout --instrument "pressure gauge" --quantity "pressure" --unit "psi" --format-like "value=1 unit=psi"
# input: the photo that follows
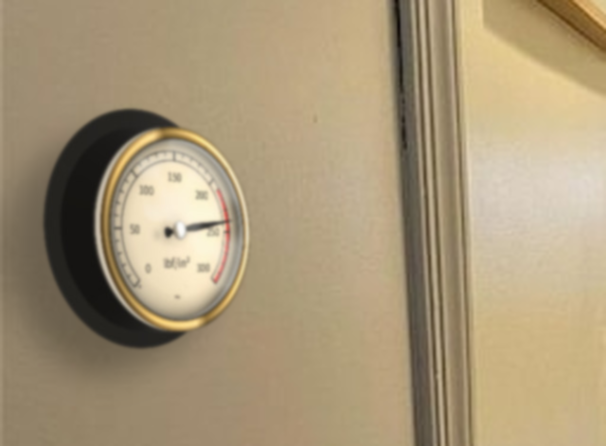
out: value=240 unit=psi
